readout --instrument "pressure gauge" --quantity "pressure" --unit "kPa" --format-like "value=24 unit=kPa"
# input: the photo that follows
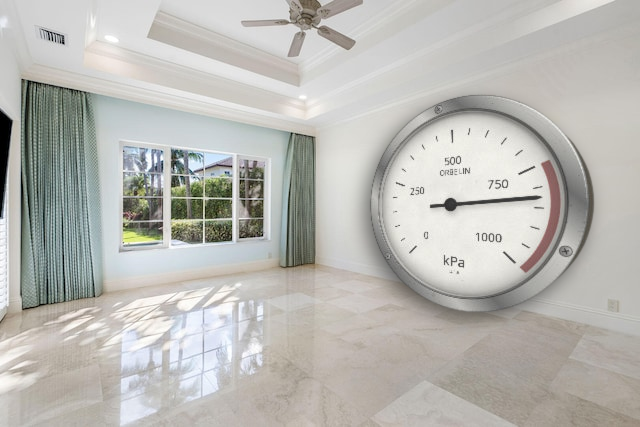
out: value=825 unit=kPa
